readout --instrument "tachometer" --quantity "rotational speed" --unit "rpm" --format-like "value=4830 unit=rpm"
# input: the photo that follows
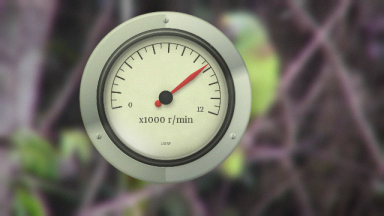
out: value=8750 unit=rpm
